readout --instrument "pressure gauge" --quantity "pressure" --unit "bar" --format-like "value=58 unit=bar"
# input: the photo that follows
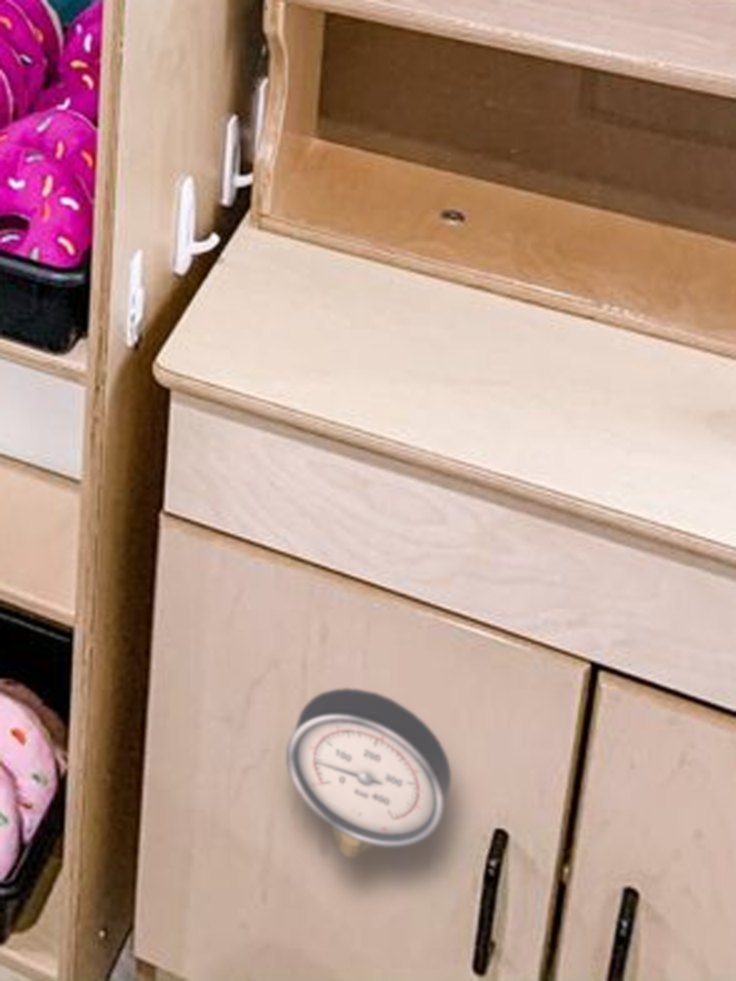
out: value=50 unit=bar
